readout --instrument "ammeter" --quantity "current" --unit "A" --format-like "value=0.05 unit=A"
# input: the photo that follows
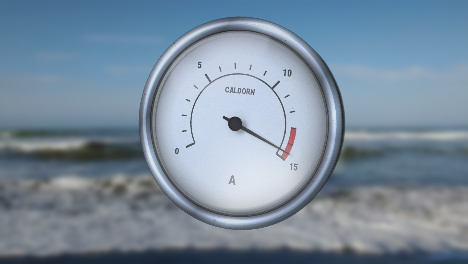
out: value=14.5 unit=A
